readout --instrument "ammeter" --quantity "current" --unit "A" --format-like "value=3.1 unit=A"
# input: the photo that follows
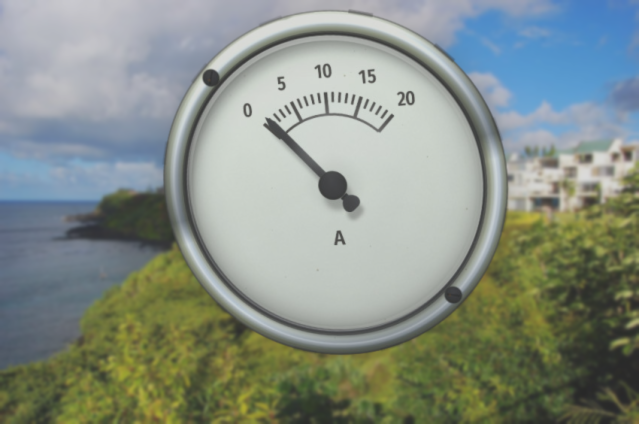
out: value=1 unit=A
